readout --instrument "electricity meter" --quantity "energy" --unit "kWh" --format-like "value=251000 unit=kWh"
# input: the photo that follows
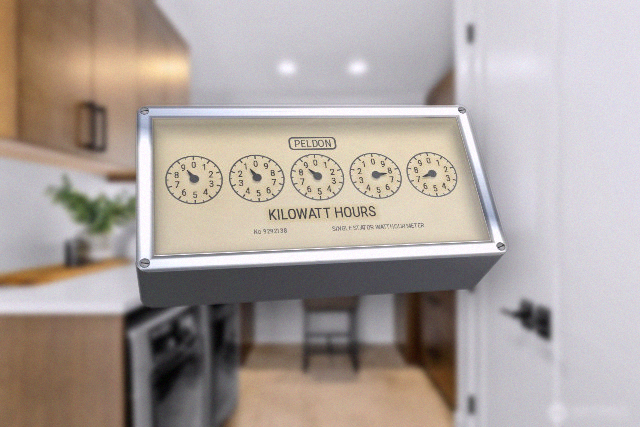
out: value=90877 unit=kWh
